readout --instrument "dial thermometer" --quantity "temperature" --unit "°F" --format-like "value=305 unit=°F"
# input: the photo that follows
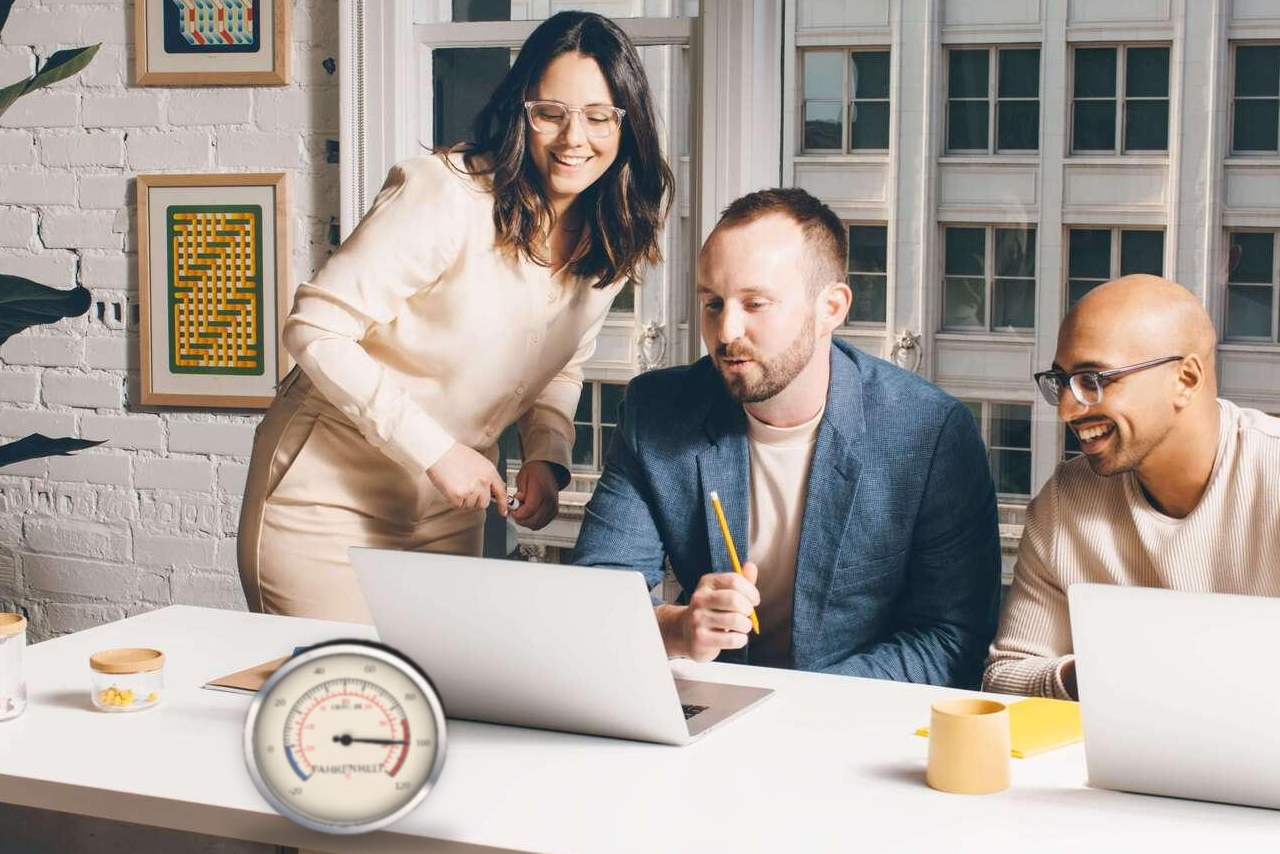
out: value=100 unit=°F
